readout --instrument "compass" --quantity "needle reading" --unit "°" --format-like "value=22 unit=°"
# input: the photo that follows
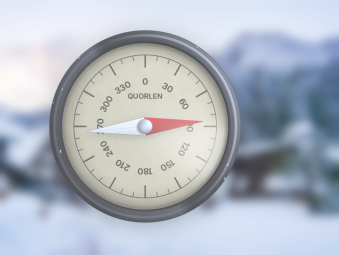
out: value=85 unit=°
